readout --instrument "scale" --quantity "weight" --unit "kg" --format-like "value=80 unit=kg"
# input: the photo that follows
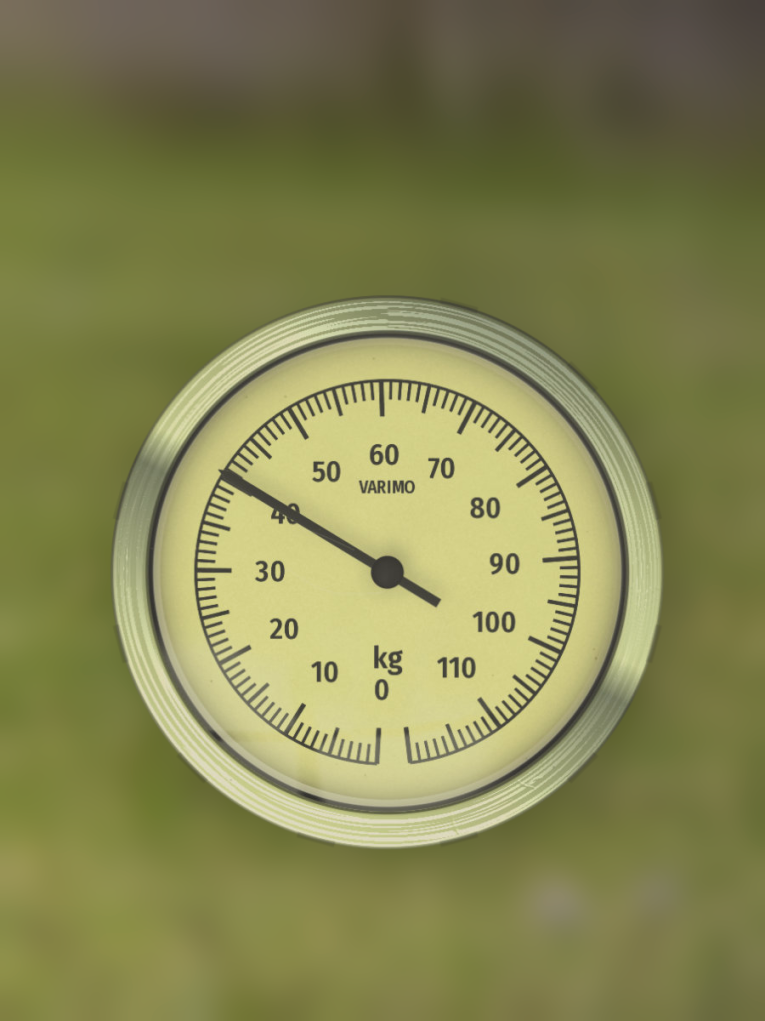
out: value=40.5 unit=kg
